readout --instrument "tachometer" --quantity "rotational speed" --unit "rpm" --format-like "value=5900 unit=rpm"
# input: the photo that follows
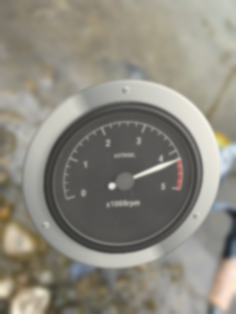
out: value=4200 unit=rpm
